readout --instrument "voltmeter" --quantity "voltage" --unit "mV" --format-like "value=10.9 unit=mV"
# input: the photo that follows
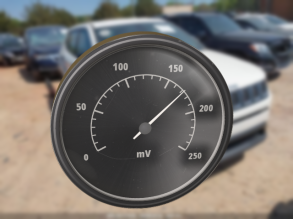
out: value=170 unit=mV
